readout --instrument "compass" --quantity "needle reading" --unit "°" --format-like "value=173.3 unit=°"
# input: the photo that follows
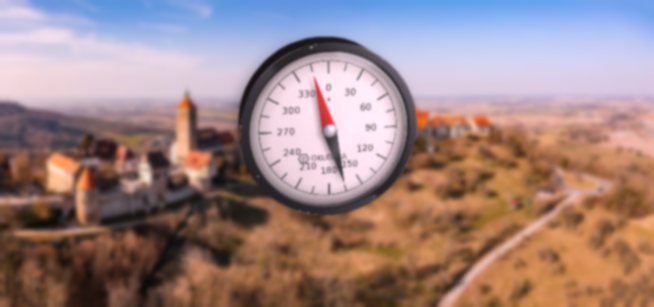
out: value=345 unit=°
